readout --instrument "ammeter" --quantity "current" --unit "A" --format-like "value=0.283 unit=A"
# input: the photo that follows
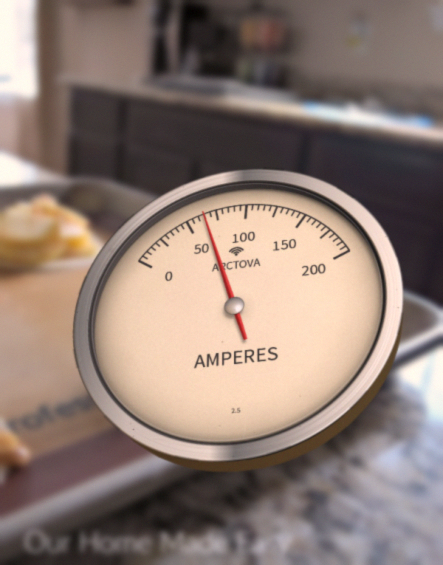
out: value=65 unit=A
